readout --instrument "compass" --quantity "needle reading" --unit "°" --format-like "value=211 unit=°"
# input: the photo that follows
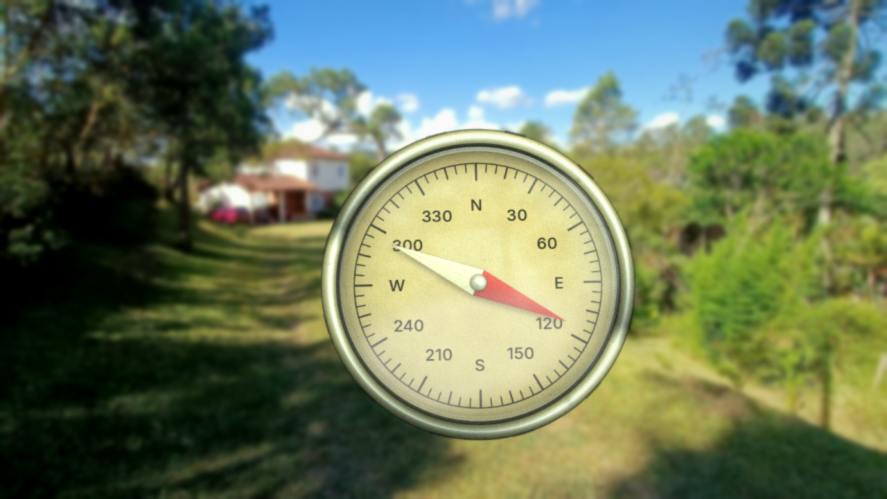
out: value=115 unit=°
